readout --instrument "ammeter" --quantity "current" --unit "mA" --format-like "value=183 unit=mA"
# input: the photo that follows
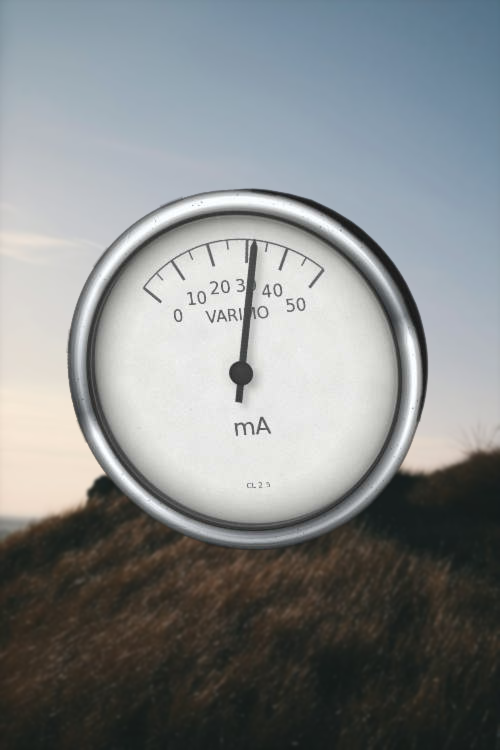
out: value=32.5 unit=mA
